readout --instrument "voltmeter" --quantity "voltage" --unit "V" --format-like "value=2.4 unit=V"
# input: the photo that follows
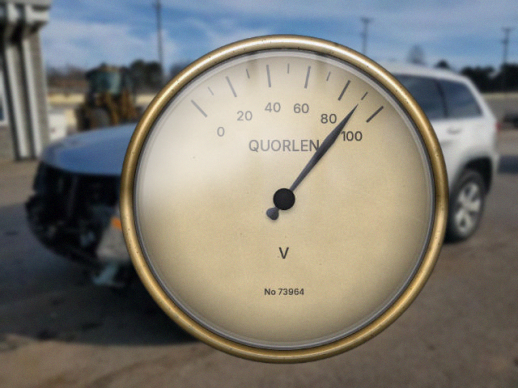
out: value=90 unit=V
